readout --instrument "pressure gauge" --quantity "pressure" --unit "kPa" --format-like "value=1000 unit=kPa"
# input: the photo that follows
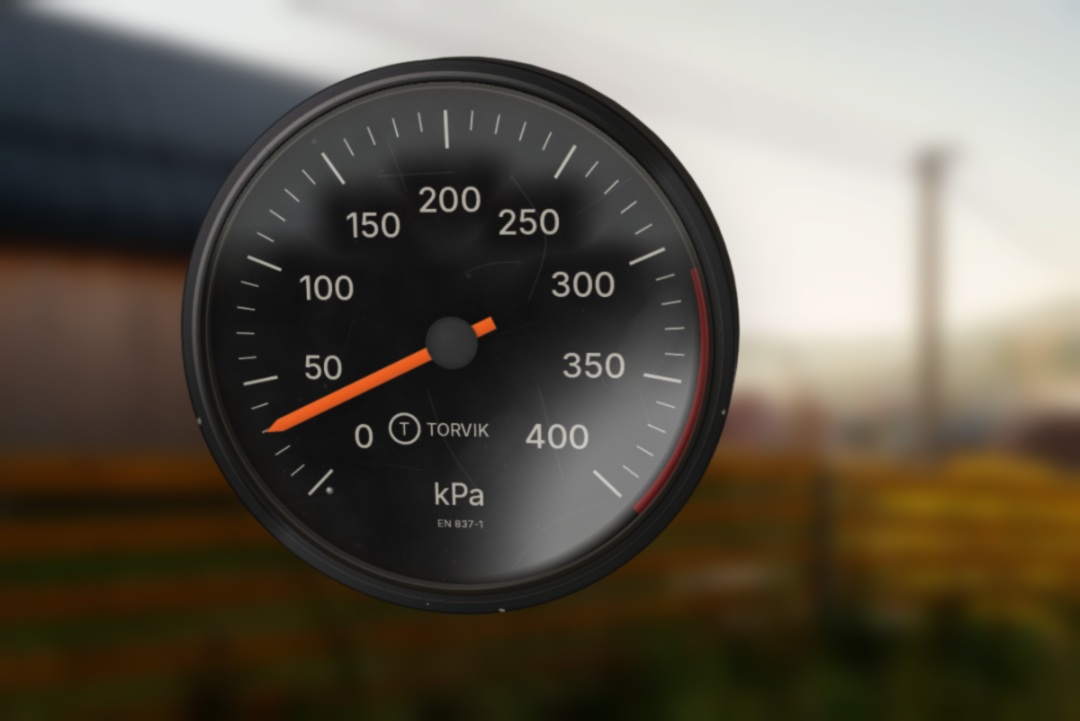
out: value=30 unit=kPa
